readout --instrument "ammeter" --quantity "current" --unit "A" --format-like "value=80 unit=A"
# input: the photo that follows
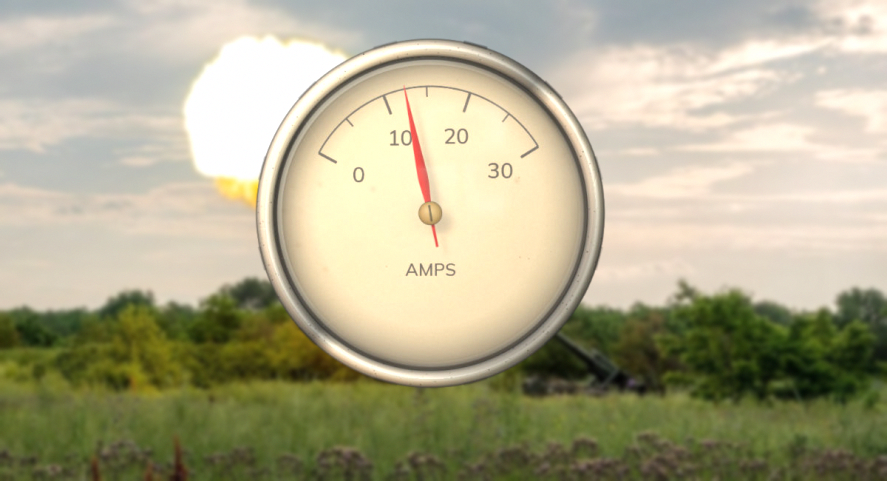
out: value=12.5 unit=A
